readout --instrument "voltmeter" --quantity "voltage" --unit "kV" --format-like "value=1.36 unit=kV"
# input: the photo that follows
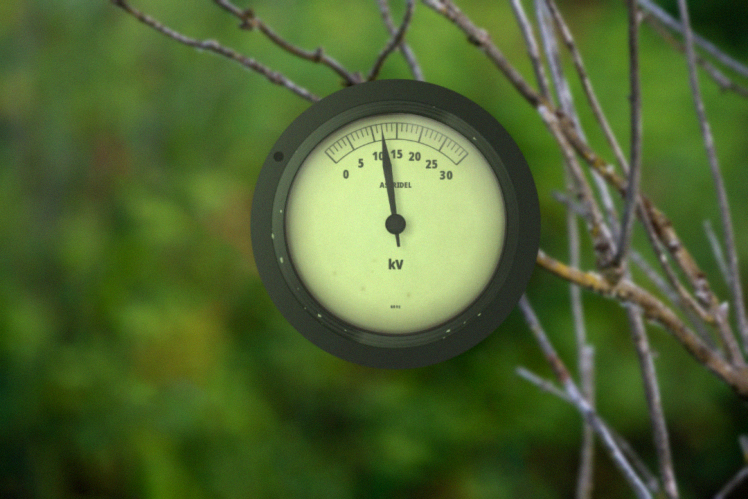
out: value=12 unit=kV
